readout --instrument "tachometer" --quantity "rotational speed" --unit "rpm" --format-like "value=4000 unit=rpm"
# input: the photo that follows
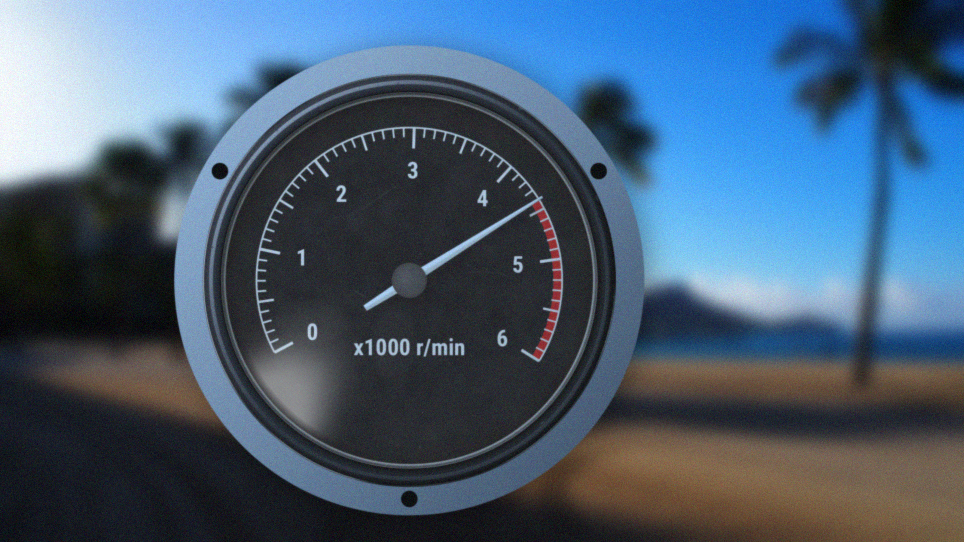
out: value=4400 unit=rpm
